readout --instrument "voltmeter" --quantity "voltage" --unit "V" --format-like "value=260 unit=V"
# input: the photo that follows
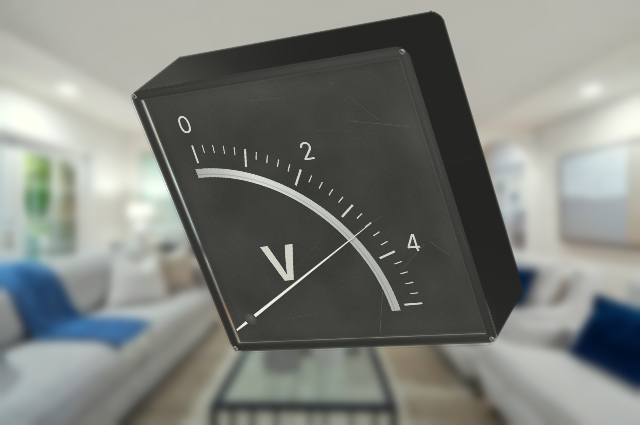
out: value=3.4 unit=V
